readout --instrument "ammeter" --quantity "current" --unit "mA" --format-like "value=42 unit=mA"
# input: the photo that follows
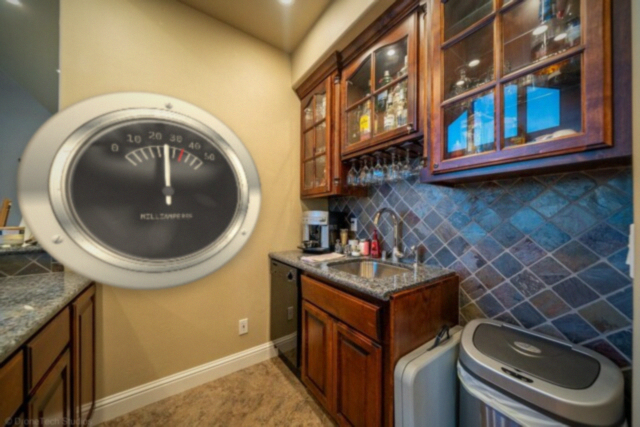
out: value=25 unit=mA
